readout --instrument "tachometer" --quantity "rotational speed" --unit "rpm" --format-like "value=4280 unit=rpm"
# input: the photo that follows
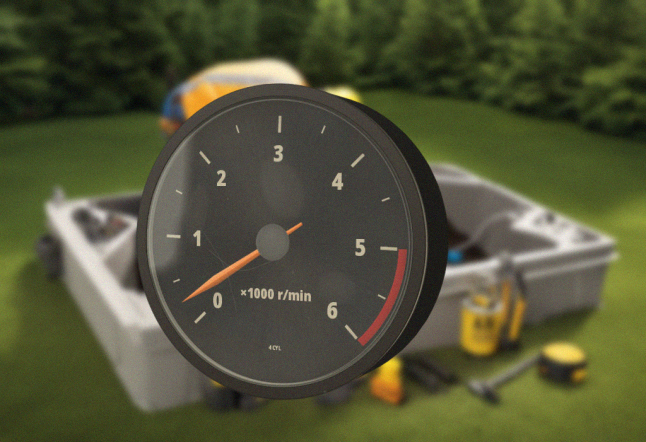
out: value=250 unit=rpm
